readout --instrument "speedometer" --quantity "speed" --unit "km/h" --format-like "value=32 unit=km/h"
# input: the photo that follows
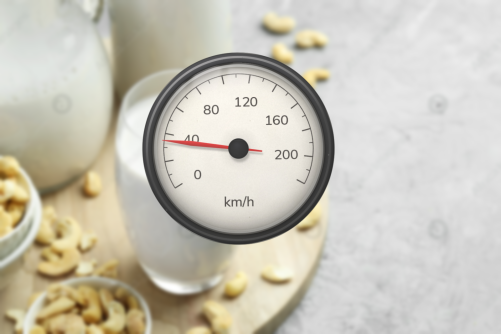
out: value=35 unit=km/h
